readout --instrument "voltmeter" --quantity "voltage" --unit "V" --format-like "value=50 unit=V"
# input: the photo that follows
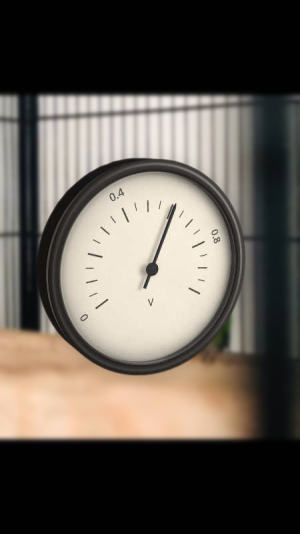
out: value=0.6 unit=V
